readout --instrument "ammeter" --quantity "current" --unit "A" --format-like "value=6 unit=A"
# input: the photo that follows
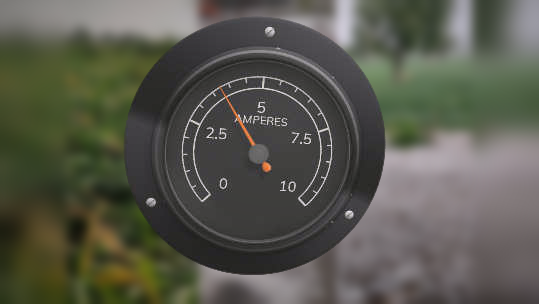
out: value=3.75 unit=A
